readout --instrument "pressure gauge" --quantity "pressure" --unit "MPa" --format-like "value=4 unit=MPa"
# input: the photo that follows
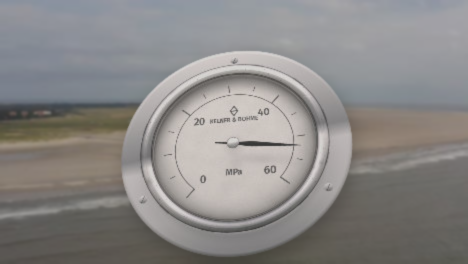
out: value=52.5 unit=MPa
